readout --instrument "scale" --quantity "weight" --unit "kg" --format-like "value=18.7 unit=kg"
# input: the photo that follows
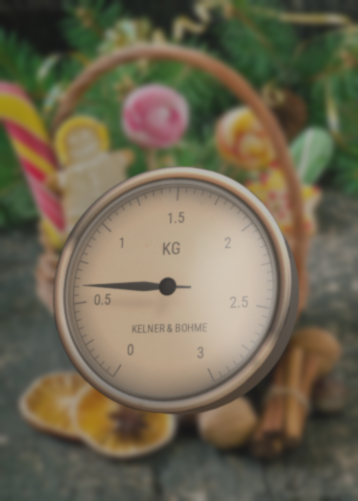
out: value=0.6 unit=kg
